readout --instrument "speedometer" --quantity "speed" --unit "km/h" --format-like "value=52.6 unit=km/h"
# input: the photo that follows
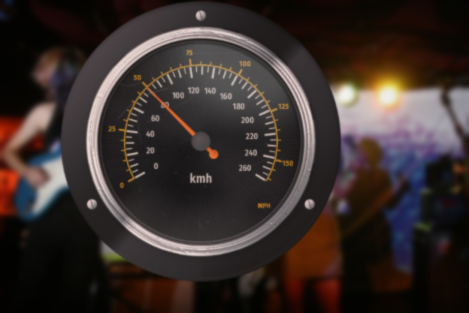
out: value=80 unit=km/h
